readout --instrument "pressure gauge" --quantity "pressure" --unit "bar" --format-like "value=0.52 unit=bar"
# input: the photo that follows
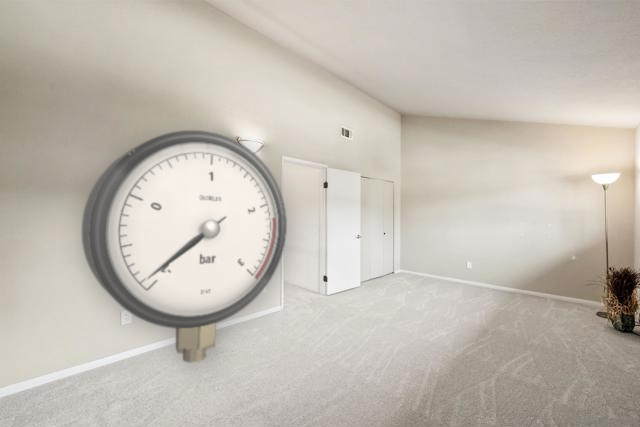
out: value=-0.9 unit=bar
